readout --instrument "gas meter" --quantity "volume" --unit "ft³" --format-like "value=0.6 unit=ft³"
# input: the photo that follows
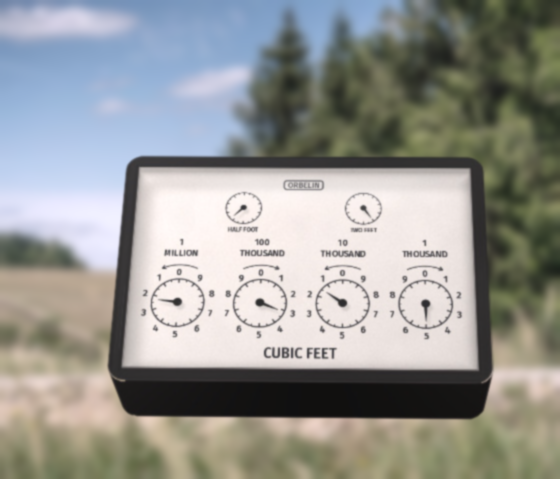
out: value=231500 unit=ft³
